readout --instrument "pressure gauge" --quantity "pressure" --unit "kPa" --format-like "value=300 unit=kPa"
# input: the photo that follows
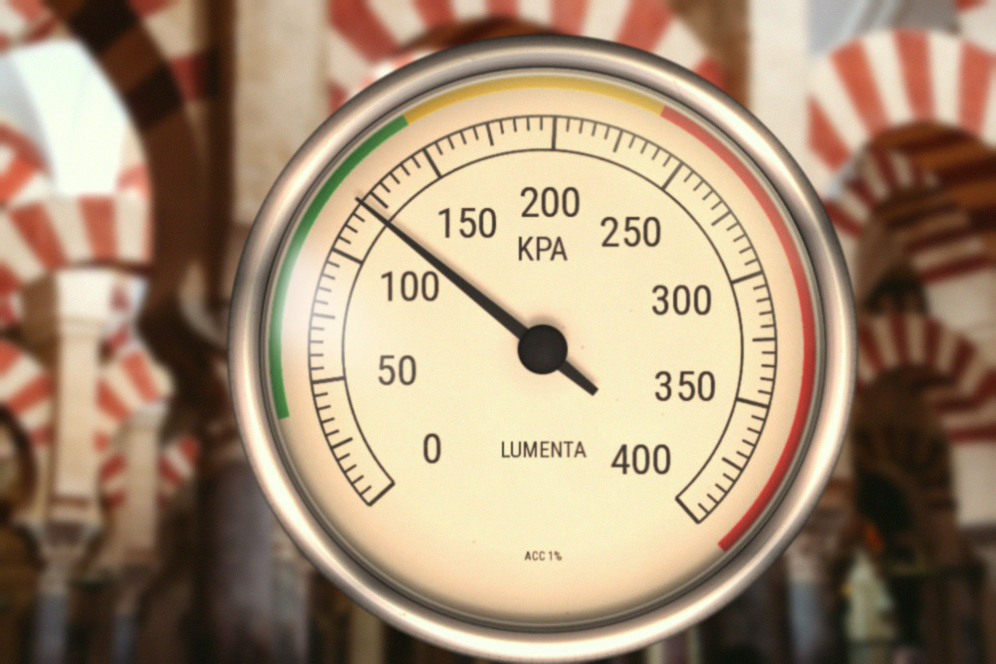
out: value=120 unit=kPa
